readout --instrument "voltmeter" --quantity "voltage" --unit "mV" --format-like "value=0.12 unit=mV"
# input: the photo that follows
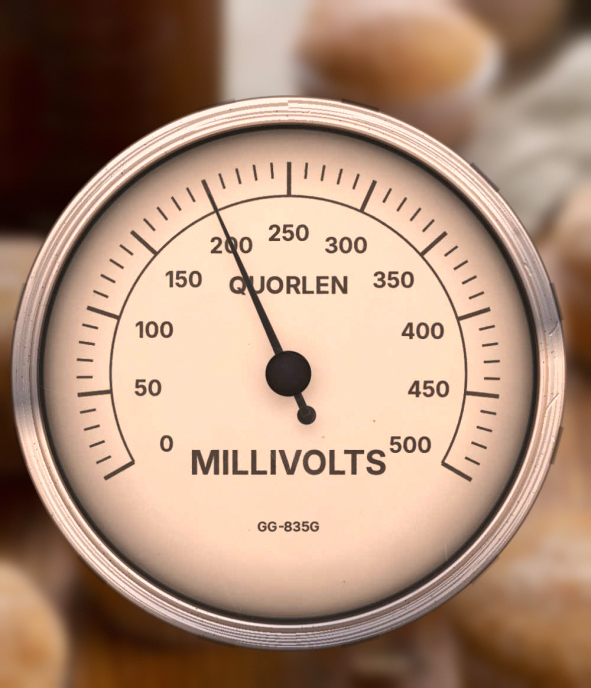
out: value=200 unit=mV
